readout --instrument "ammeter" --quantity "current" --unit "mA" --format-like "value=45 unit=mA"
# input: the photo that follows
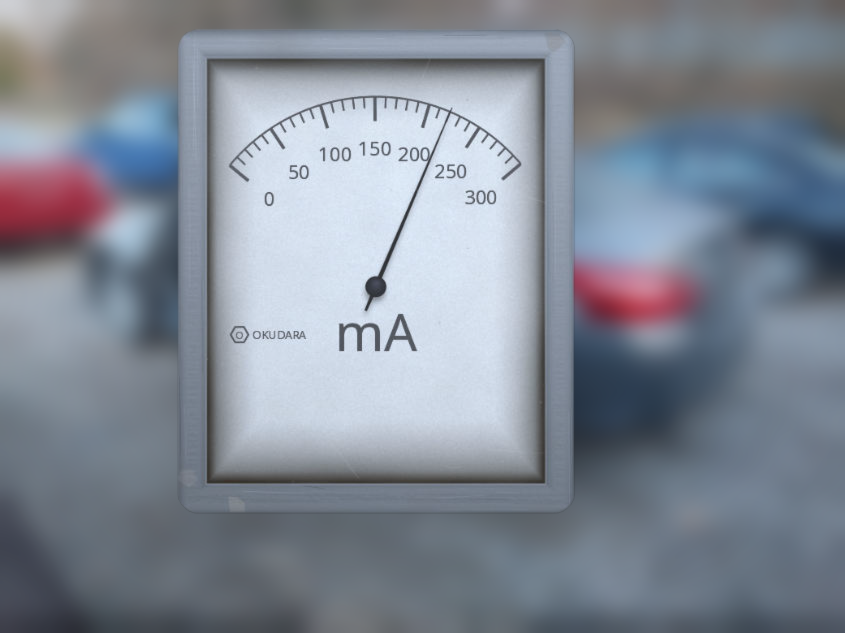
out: value=220 unit=mA
